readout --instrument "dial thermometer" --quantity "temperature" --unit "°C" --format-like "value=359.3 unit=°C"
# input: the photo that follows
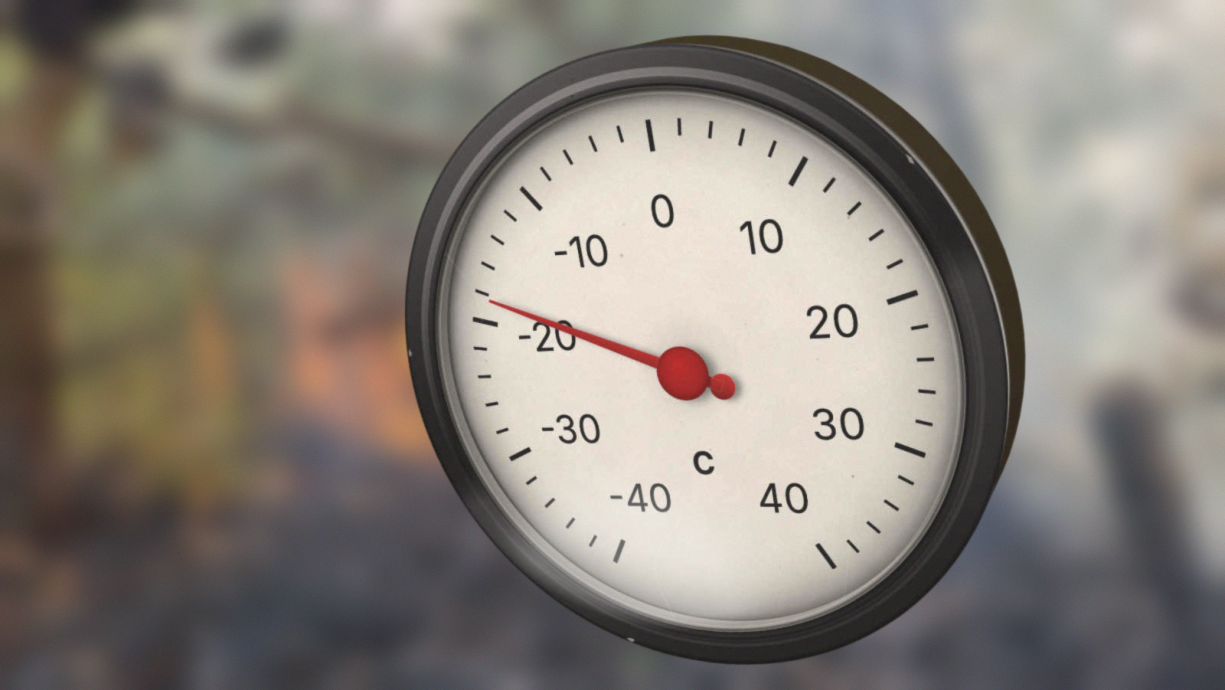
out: value=-18 unit=°C
